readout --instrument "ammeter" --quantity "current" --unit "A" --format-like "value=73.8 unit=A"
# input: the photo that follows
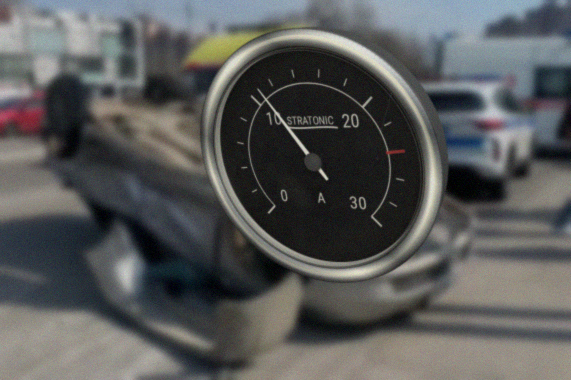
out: value=11 unit=A
